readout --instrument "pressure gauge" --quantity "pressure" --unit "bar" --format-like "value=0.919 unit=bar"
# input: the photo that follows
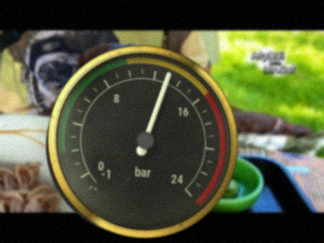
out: value=13 unit=bar
